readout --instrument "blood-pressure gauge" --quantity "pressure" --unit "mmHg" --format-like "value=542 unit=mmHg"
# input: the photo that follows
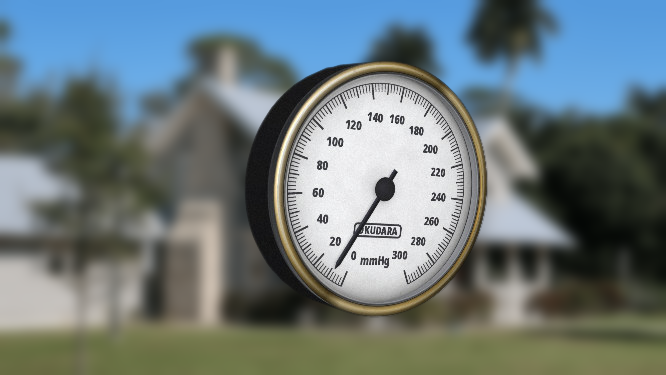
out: value=10 unit=mmHg
